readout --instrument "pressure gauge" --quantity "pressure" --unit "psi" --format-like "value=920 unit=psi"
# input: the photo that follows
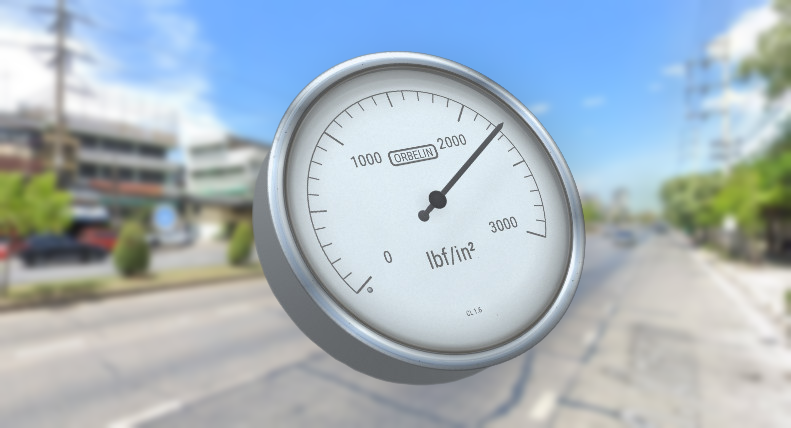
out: value=2250 unit=psi
